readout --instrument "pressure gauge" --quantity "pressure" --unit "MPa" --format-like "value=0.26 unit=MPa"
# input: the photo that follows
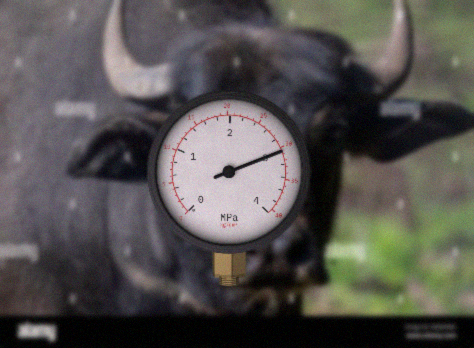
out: value=3 unit=MPa
